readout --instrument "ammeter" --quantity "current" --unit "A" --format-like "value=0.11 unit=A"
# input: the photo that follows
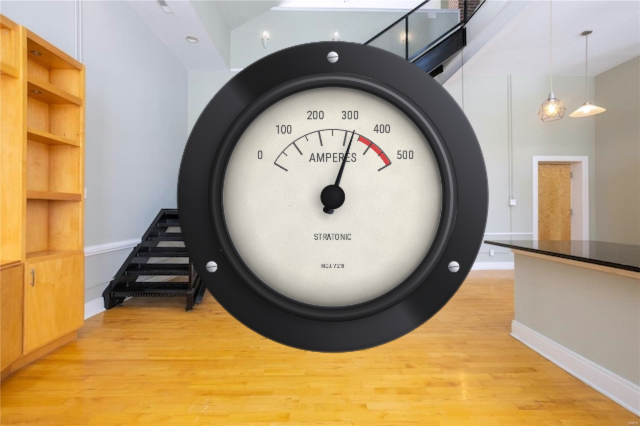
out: value=325 unit=A
